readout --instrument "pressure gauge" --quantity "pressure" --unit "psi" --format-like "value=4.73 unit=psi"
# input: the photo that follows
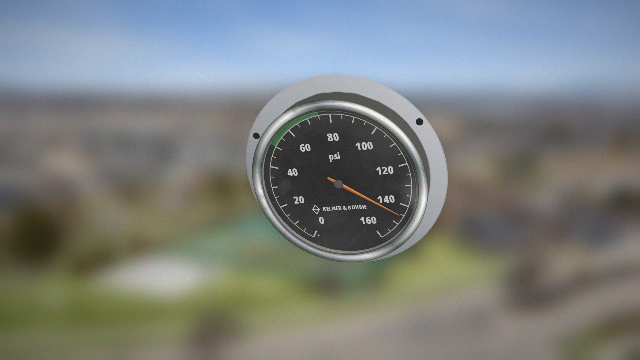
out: value=145 unit=psi
